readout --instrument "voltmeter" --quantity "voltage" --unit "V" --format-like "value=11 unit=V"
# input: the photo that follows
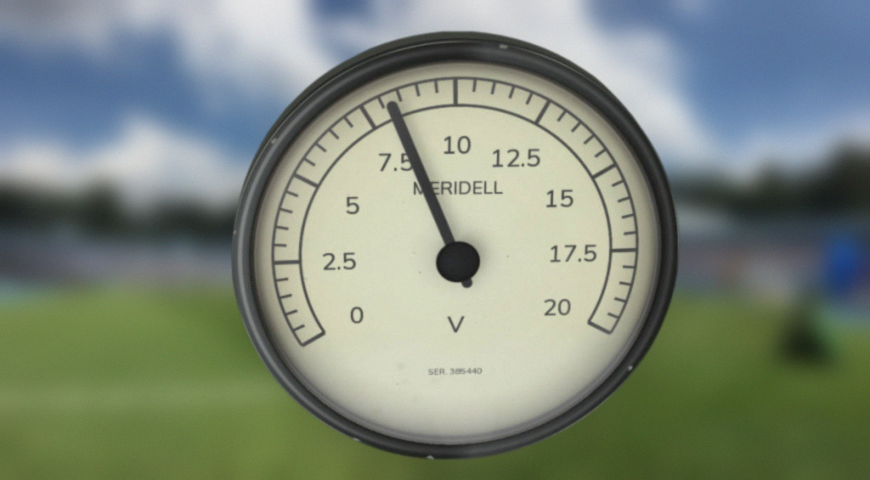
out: value=8.25 unit=V
